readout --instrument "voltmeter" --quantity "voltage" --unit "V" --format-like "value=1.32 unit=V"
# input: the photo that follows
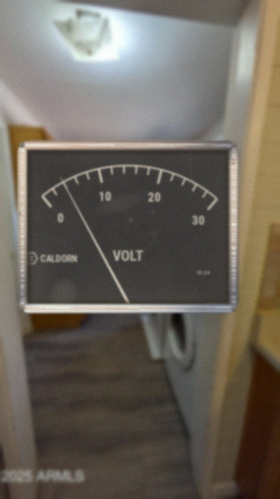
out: value=4 unit=V
